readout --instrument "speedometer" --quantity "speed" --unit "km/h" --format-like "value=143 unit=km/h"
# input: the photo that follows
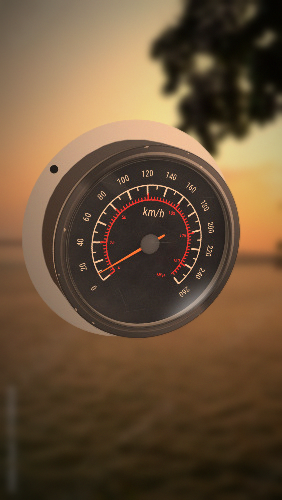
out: value=10 unit=km/h
